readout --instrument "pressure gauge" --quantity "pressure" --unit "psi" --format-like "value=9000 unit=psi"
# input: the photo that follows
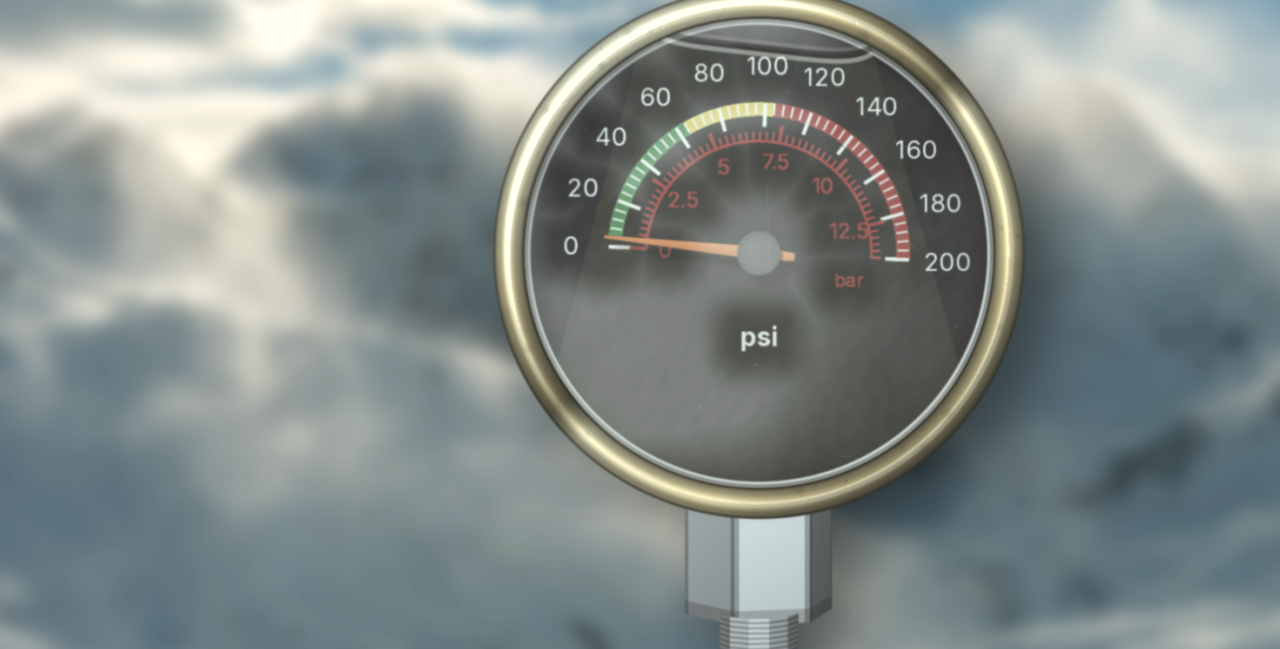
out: value=4 unit=psi
